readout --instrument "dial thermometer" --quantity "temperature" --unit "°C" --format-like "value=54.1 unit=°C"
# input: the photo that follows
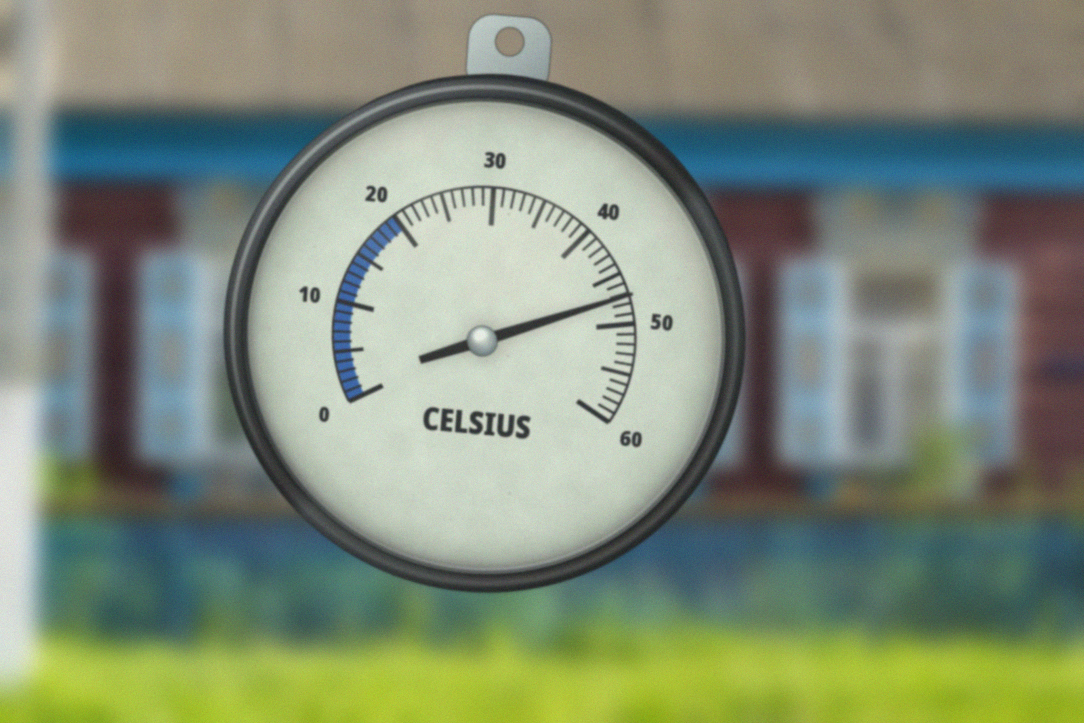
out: value=47 unit=°C
